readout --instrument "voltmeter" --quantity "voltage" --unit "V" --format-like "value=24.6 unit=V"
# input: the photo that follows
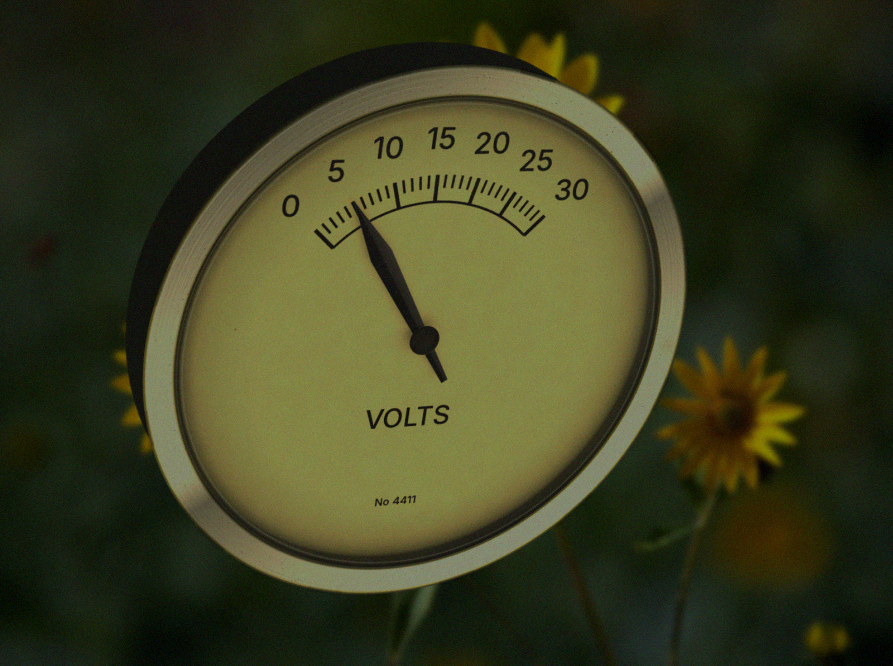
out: value=5 unit=V
